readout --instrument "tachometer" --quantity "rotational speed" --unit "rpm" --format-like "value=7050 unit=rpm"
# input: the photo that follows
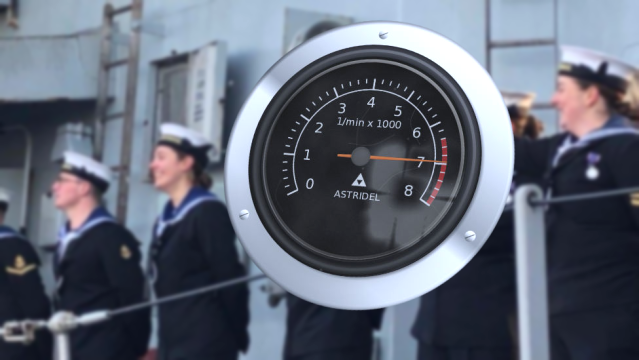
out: value=7000 unit=rpm
